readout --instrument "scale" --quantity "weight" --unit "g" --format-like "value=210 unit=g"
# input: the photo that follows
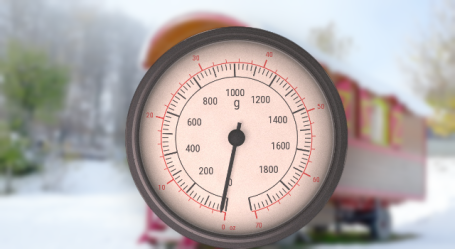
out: value=20 unit=g
